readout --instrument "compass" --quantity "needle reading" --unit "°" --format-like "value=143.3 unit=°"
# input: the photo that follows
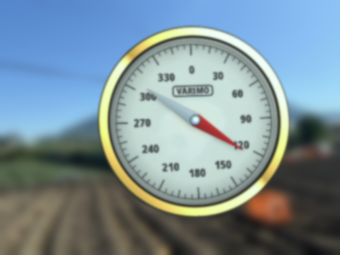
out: value=125 unit=°
